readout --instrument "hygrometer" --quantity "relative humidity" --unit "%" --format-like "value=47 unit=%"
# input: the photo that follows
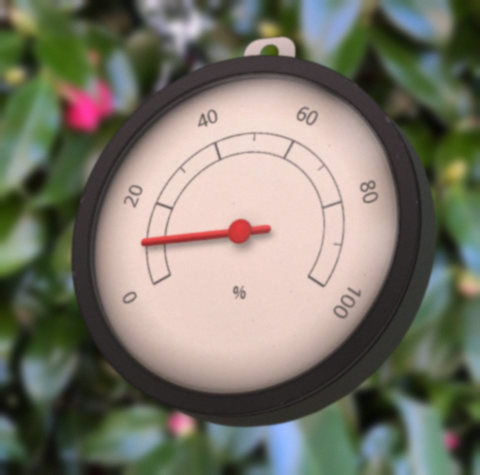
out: value=10 unit=%
